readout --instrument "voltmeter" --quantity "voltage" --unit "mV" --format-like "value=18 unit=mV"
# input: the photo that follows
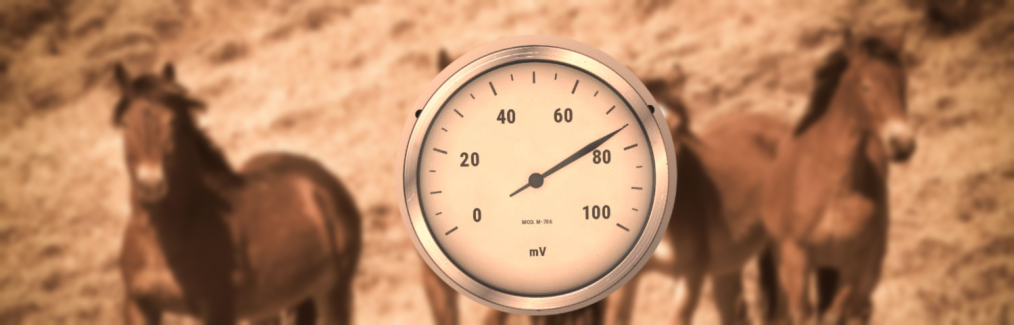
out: value=75 unit=mV
